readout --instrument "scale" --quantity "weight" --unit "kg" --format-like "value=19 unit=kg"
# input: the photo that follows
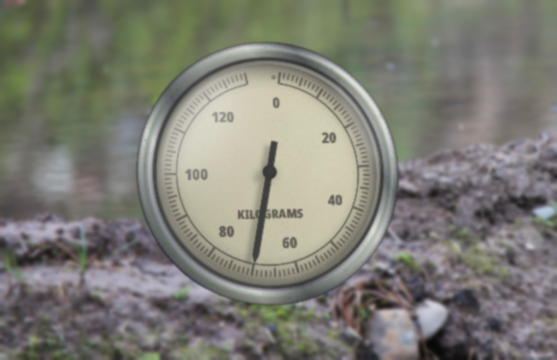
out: value=70 unit=kg
